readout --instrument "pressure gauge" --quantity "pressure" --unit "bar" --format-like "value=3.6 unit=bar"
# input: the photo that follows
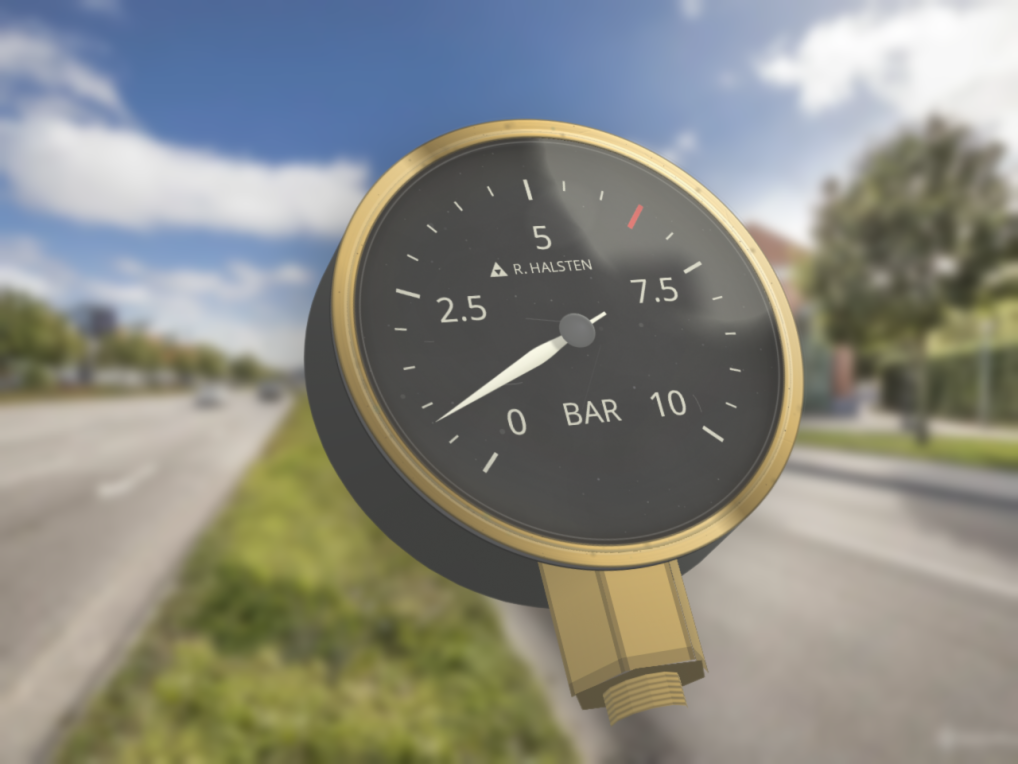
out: value=0.75 unit=bar
